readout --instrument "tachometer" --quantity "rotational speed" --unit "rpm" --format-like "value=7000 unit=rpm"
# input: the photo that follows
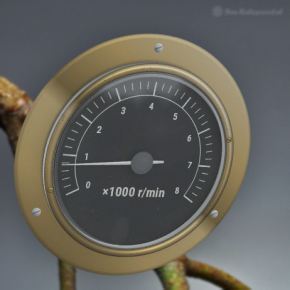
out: value=800 unit=rpm
